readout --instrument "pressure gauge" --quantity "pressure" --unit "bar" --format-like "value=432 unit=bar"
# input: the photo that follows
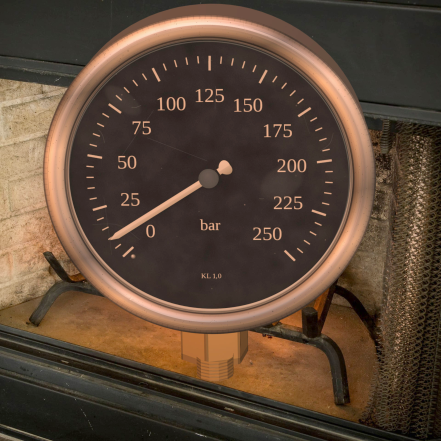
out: value=10 unit=bar
